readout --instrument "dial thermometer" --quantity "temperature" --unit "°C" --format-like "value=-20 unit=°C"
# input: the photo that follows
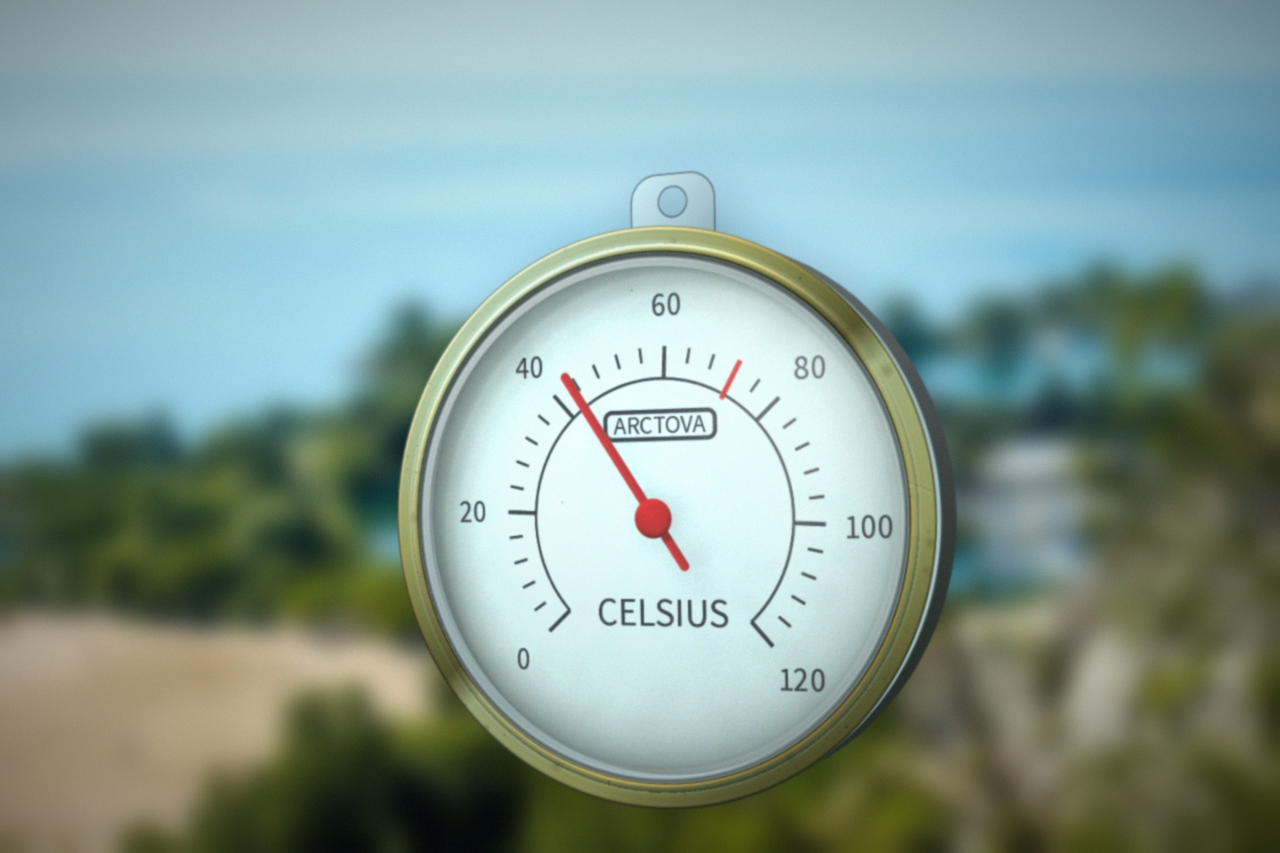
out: value=44 unit=°C
